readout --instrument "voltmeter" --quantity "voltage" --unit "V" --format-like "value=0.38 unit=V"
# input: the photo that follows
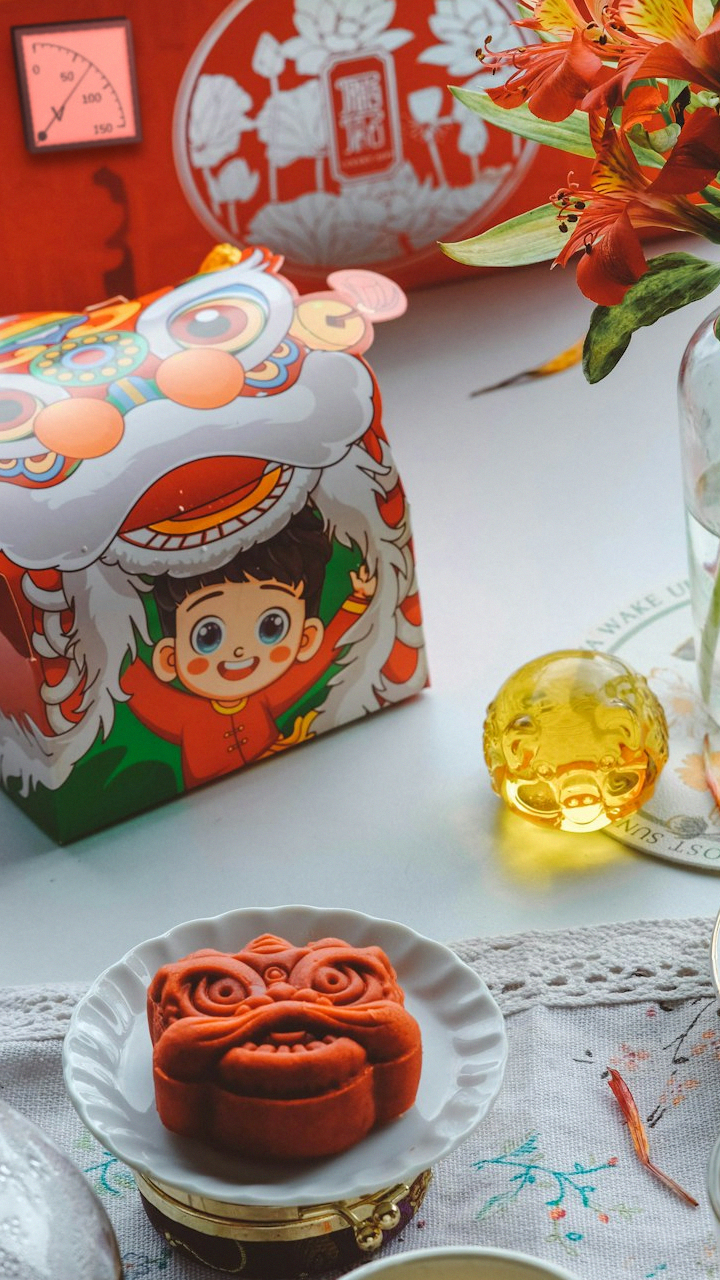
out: value=70 unit=V
